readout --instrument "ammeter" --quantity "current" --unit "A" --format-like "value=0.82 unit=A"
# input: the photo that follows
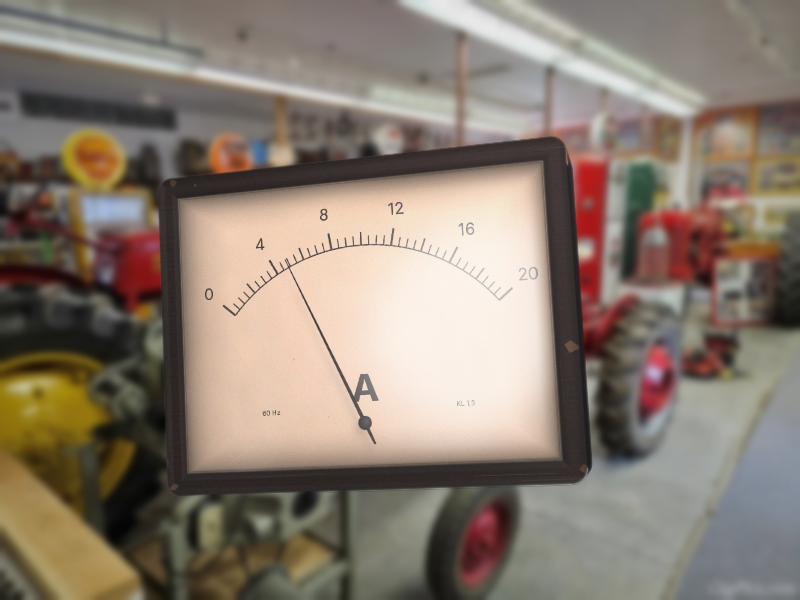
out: value=5 unit=A
